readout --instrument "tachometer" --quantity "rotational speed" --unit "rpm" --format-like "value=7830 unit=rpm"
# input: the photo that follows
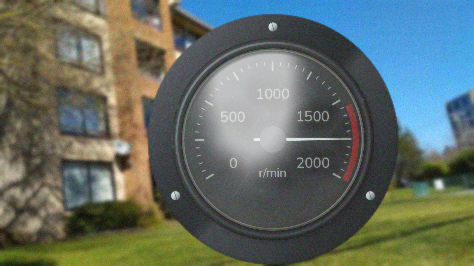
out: value=1750 unit=rpm
